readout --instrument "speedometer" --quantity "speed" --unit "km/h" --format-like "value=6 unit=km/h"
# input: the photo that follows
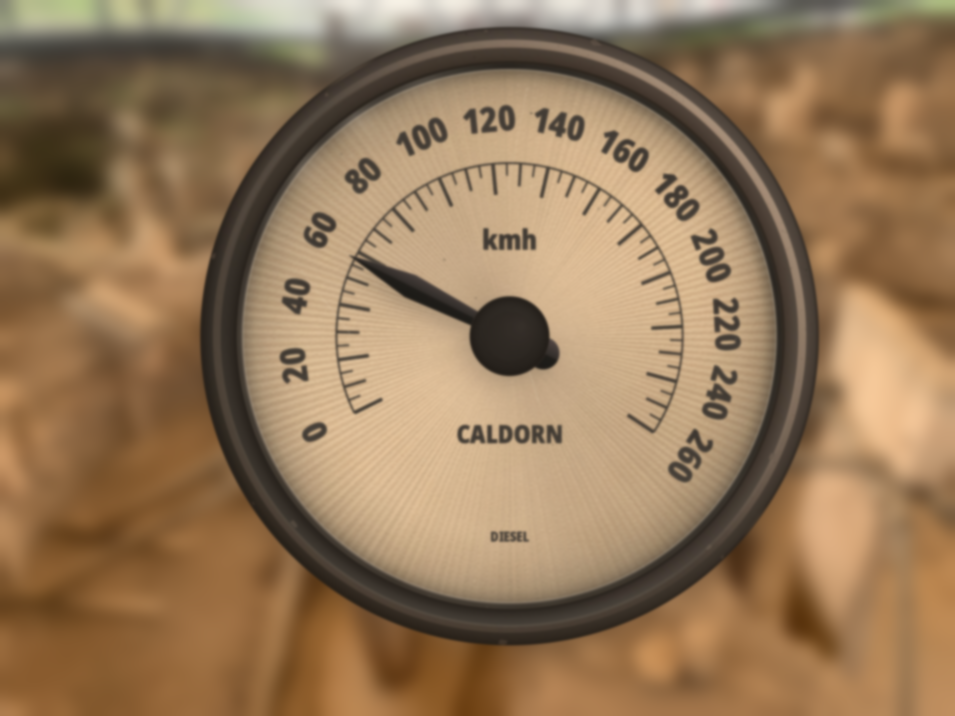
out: value=57.5 unit=km/h
